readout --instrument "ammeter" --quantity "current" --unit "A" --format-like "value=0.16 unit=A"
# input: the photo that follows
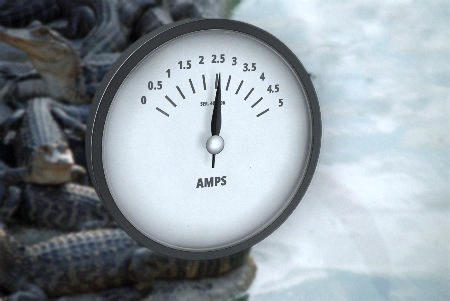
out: value=2.5 unit=A
